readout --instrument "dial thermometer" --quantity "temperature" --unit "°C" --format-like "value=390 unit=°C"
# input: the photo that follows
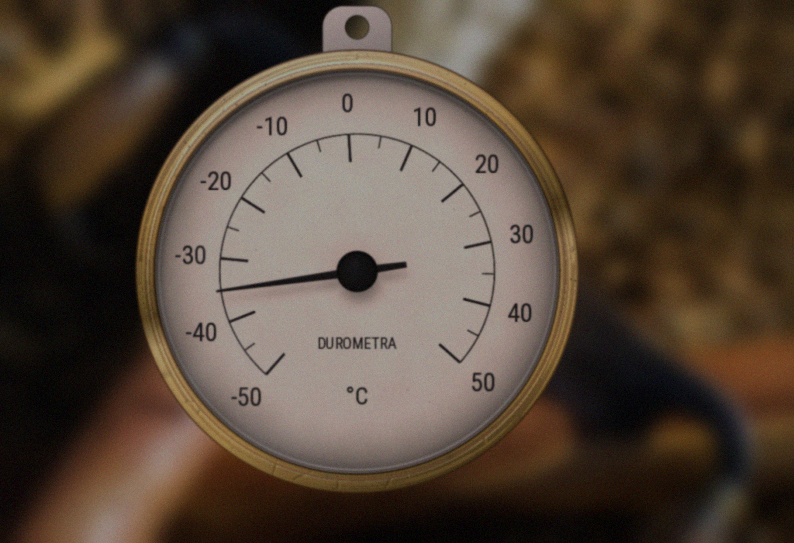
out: value=-35 unit=°C
